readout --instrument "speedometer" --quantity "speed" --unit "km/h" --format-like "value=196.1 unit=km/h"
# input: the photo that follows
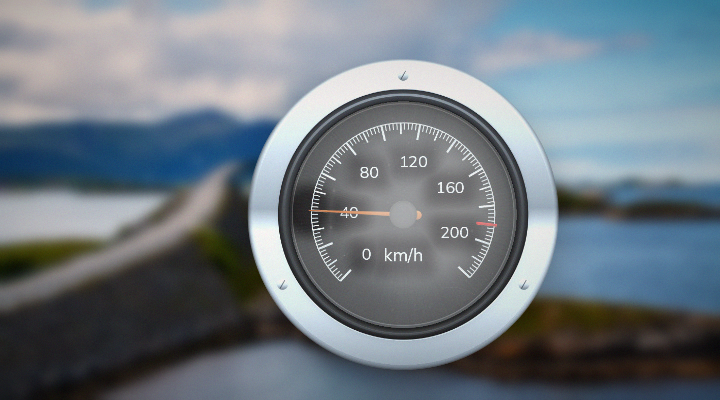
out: value=40 unit=km/h
